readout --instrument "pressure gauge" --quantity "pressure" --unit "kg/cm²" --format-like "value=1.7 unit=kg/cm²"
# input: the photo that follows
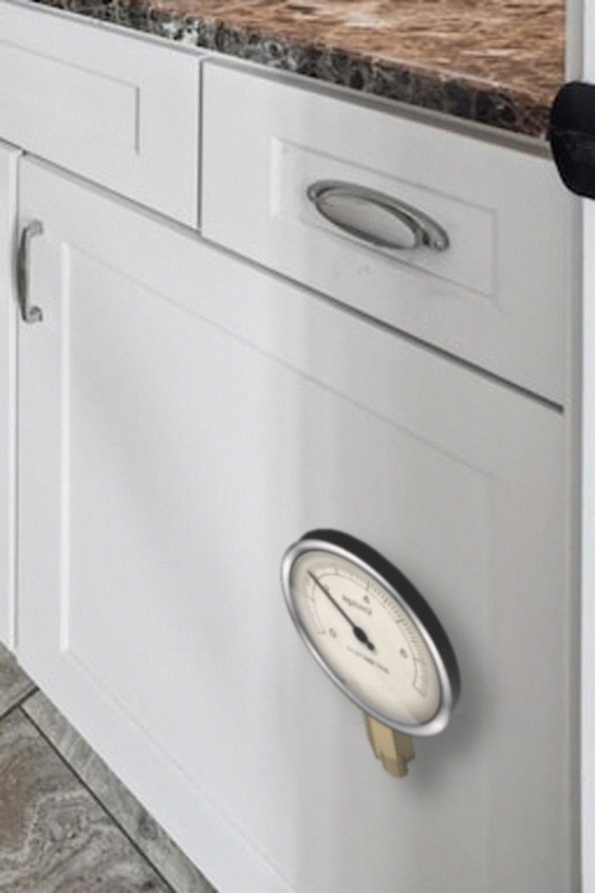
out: value=2 unit=kg/cm²
